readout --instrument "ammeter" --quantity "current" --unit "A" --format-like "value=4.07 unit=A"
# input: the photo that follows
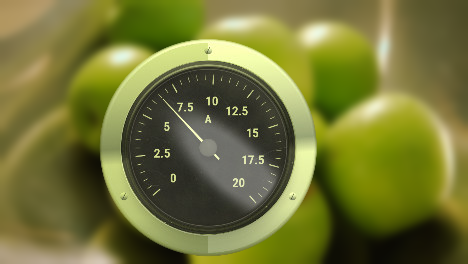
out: value=6.5 unit=A
